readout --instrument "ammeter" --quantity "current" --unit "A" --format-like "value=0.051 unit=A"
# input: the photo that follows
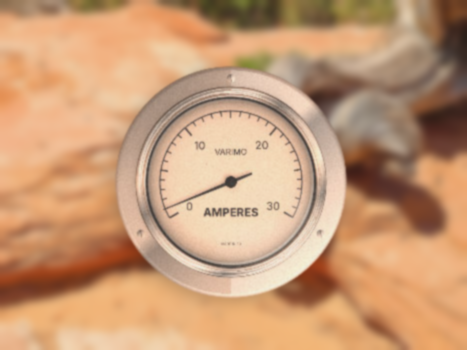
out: value=1 unit=A
